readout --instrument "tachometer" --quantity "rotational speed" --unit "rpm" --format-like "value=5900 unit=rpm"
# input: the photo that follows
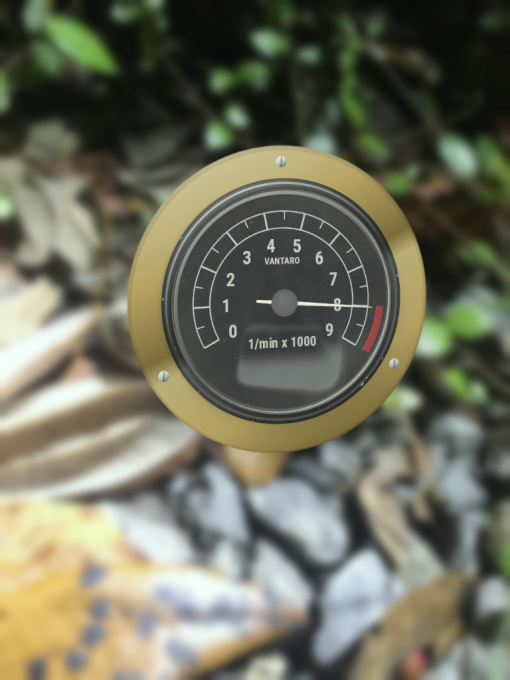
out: value=8000 unit=rpm
